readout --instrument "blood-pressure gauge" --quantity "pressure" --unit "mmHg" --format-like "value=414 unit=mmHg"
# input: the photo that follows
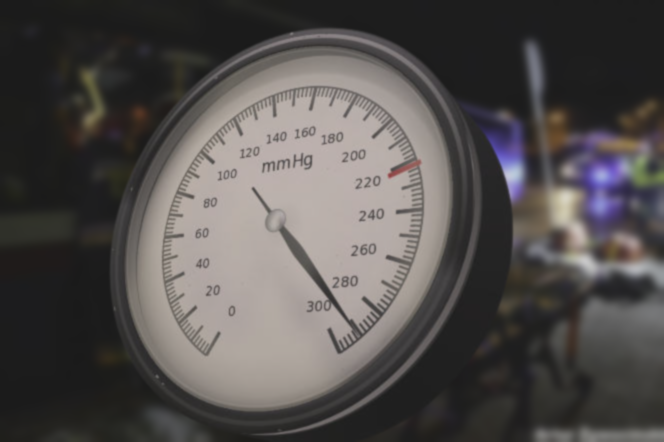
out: value=290 unit=mmHg
